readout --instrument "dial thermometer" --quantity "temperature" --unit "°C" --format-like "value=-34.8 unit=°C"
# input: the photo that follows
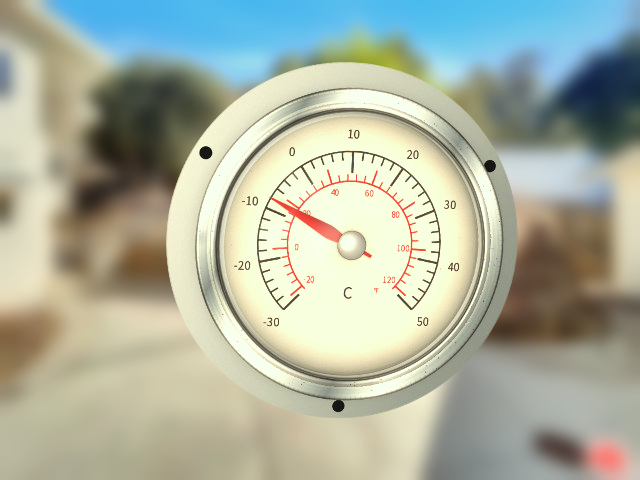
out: value=-8 unit=°C
